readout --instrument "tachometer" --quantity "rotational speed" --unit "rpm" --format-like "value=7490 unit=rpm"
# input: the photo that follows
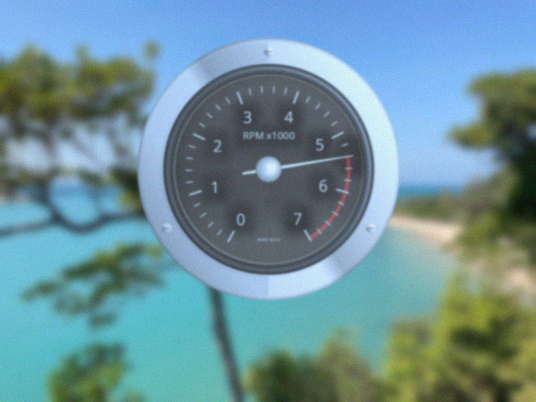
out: value=5400 unit=rpm
